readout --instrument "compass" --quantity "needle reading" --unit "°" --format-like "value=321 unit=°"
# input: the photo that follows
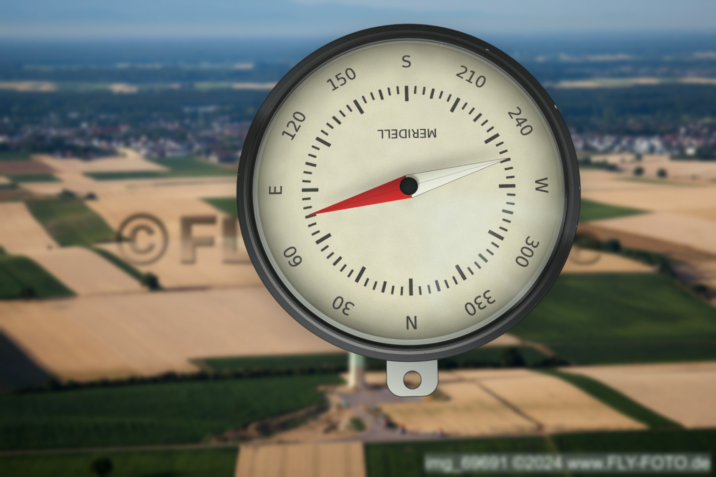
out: value=75 unit=°
